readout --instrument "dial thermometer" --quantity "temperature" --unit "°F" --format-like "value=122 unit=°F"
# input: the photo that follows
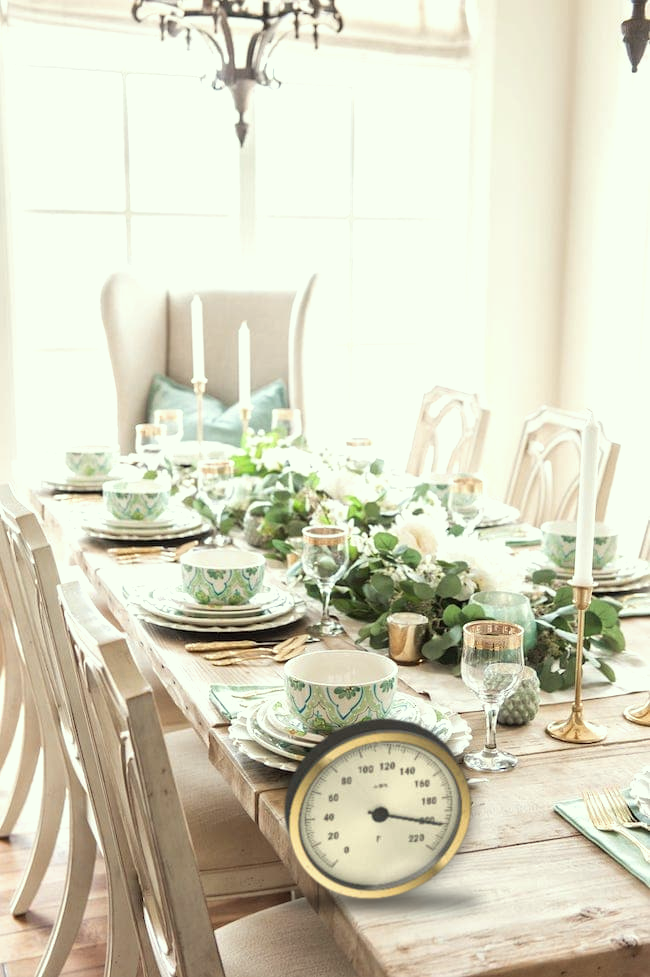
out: value=200 unit=°F
